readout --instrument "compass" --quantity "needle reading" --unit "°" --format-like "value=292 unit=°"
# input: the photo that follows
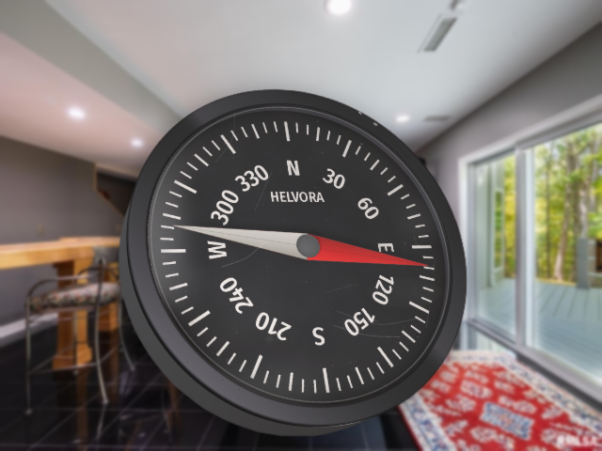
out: value=100 unit=°
